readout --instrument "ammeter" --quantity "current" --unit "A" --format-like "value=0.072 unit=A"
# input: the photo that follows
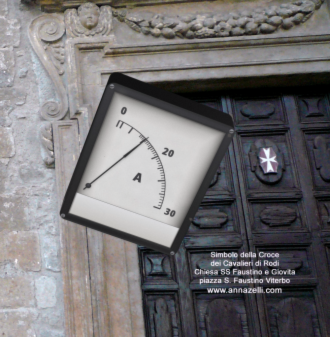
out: value=15 unit=A
